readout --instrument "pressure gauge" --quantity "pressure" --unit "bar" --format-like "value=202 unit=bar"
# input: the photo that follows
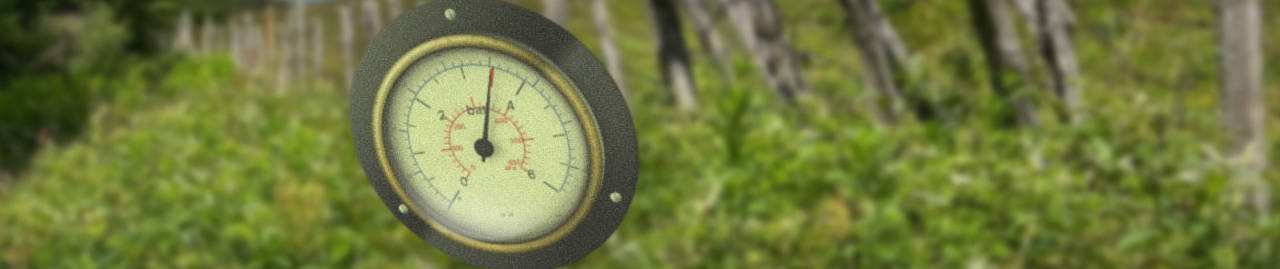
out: value=3.5 unit=bar
